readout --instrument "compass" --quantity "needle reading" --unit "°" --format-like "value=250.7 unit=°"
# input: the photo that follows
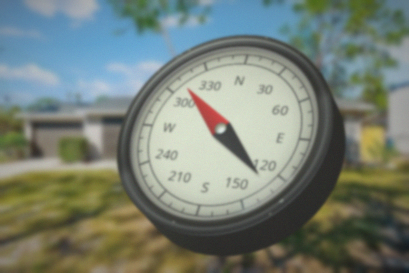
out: value=310 unit=°
